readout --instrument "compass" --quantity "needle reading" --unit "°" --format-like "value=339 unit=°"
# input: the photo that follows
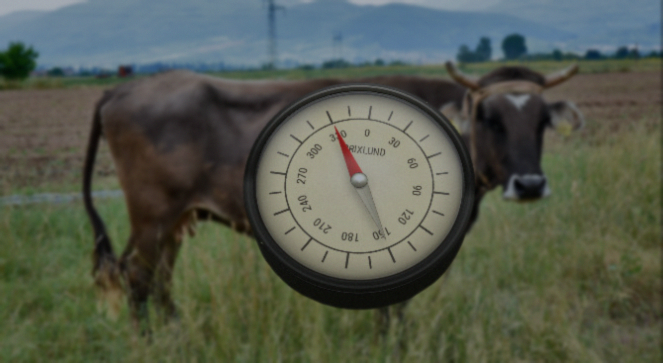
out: value=330 unit=°
